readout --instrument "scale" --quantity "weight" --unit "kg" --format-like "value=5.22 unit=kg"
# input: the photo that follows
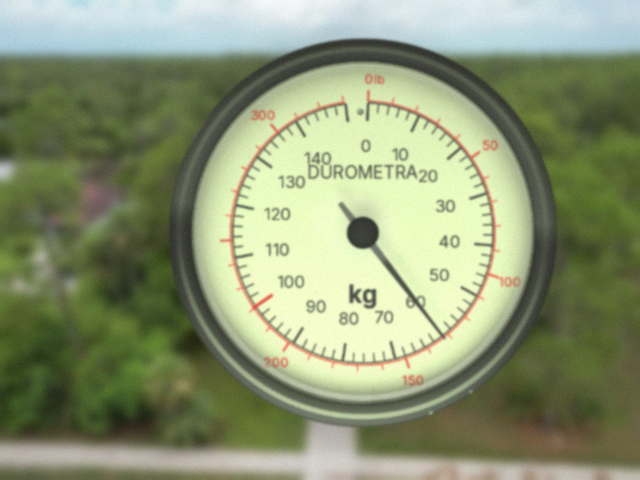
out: value=60 unit=kg
